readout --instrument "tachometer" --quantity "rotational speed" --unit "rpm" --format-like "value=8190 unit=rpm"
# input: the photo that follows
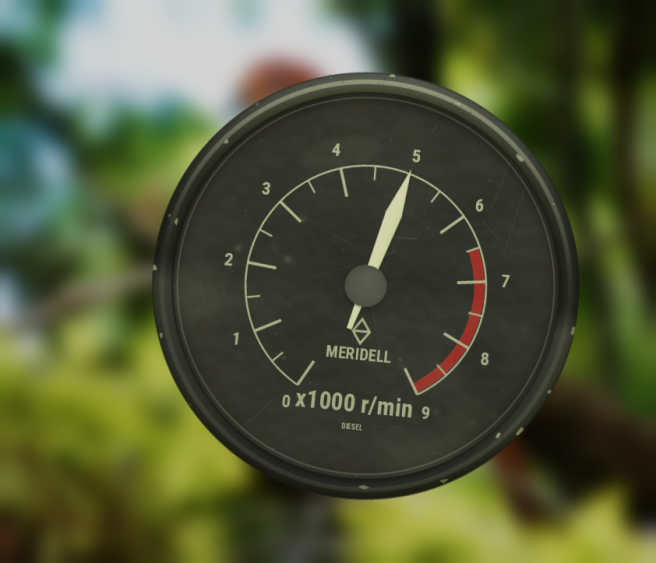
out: value=5000 unit=rpm
